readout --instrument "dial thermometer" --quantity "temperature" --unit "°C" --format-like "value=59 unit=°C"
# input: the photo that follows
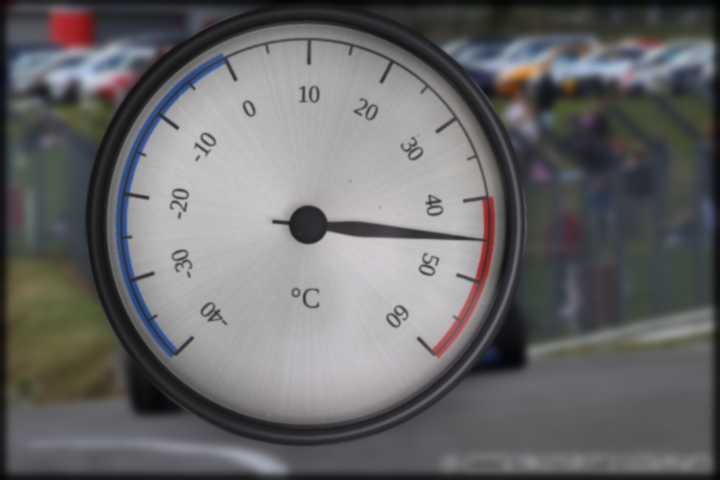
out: value=45 unit=°C
